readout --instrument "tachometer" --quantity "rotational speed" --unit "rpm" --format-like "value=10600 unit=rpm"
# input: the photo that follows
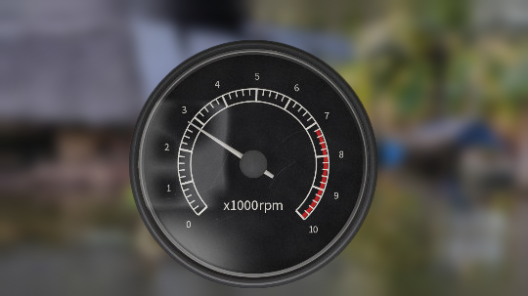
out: value=2800 unit=rpm
